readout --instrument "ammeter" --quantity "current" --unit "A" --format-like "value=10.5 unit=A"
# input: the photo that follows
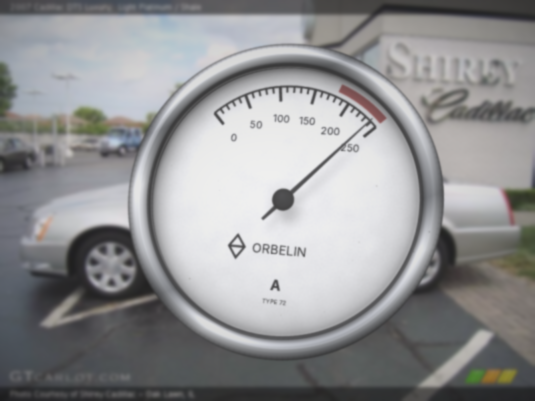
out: value=240 unit=A
